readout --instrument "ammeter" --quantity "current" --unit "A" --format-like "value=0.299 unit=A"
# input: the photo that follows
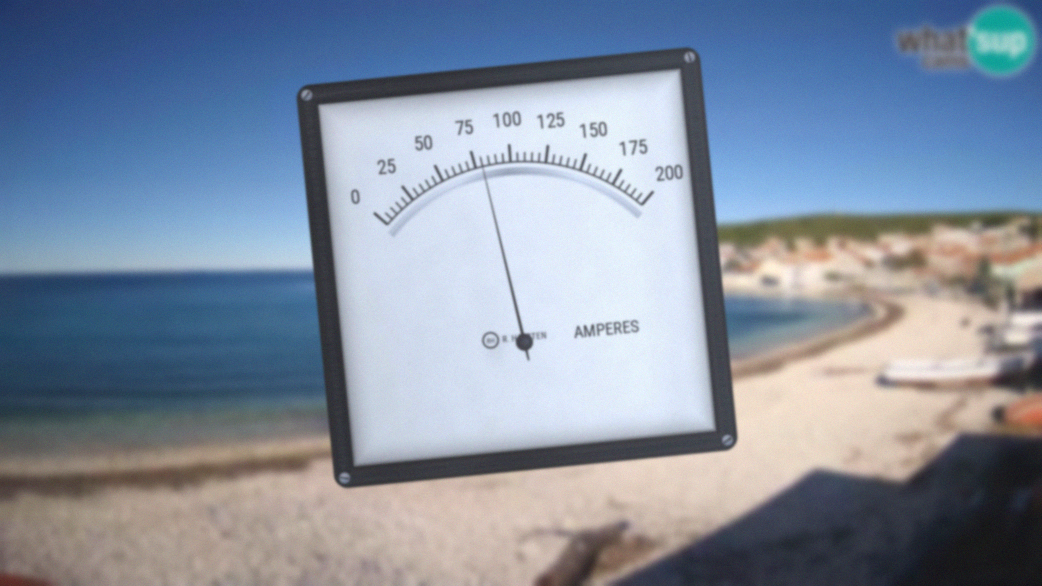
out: value=80 unit=A
